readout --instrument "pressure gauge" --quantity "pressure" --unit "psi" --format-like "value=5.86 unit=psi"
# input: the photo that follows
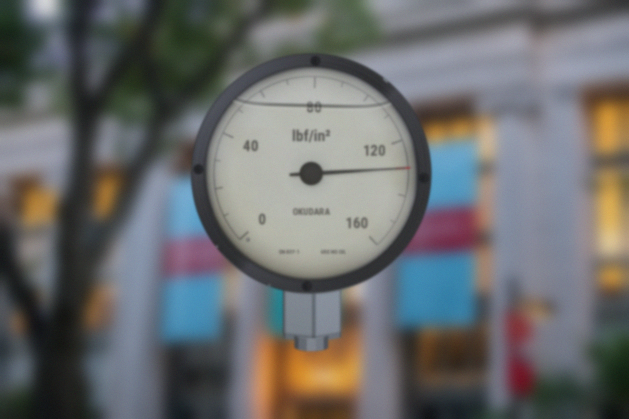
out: value=130 unit=psi
